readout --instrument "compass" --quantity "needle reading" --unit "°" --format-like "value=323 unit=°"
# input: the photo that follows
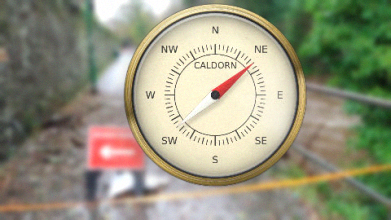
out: value=50 unit=°
